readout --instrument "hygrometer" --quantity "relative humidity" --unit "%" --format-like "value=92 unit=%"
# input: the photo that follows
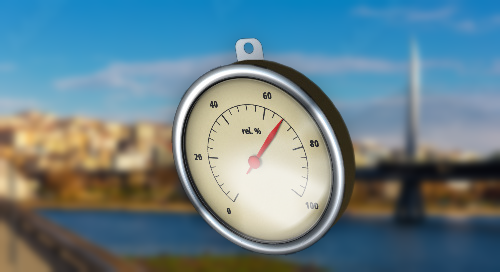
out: value=68 unit=%
